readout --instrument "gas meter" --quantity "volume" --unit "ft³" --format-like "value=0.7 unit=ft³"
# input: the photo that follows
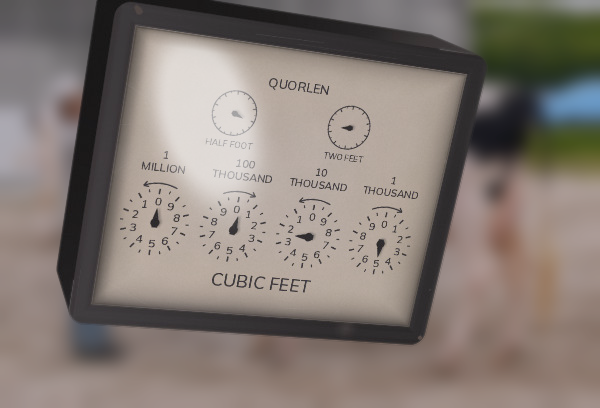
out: value=2500 unit=ft³
